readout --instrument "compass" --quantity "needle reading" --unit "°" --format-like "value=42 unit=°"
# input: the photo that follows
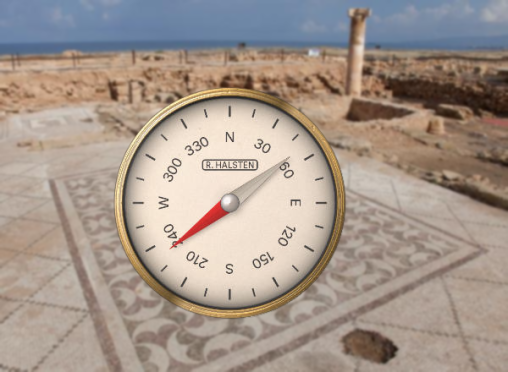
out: value=232.5 unit=°
